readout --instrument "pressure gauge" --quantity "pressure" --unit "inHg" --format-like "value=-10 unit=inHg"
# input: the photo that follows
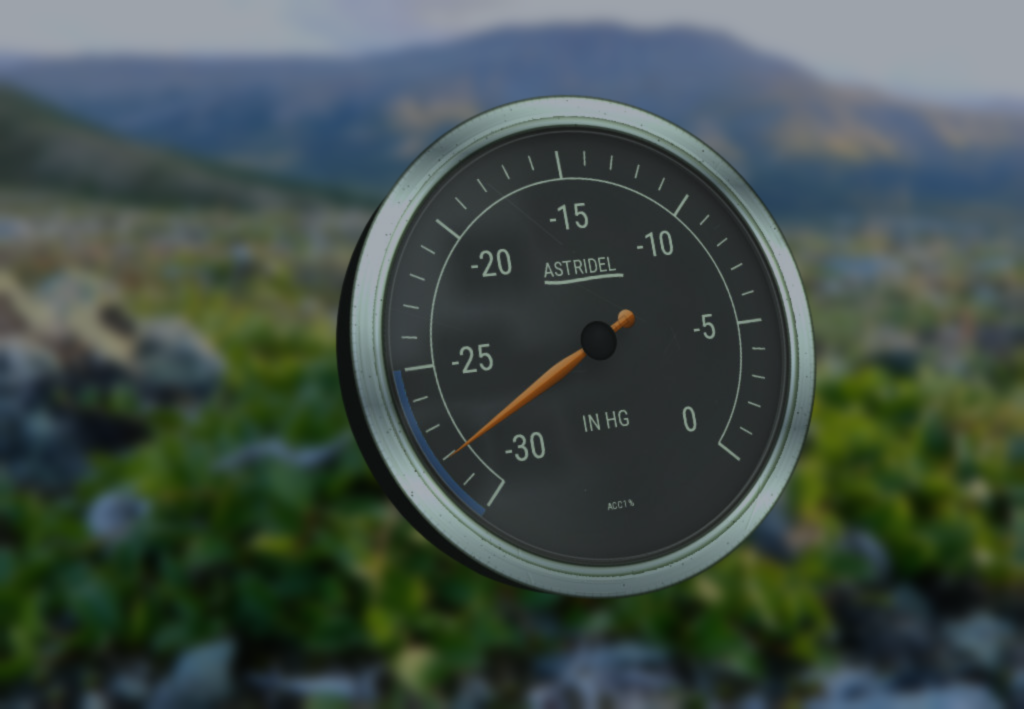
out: value=-28 unit=inHg
